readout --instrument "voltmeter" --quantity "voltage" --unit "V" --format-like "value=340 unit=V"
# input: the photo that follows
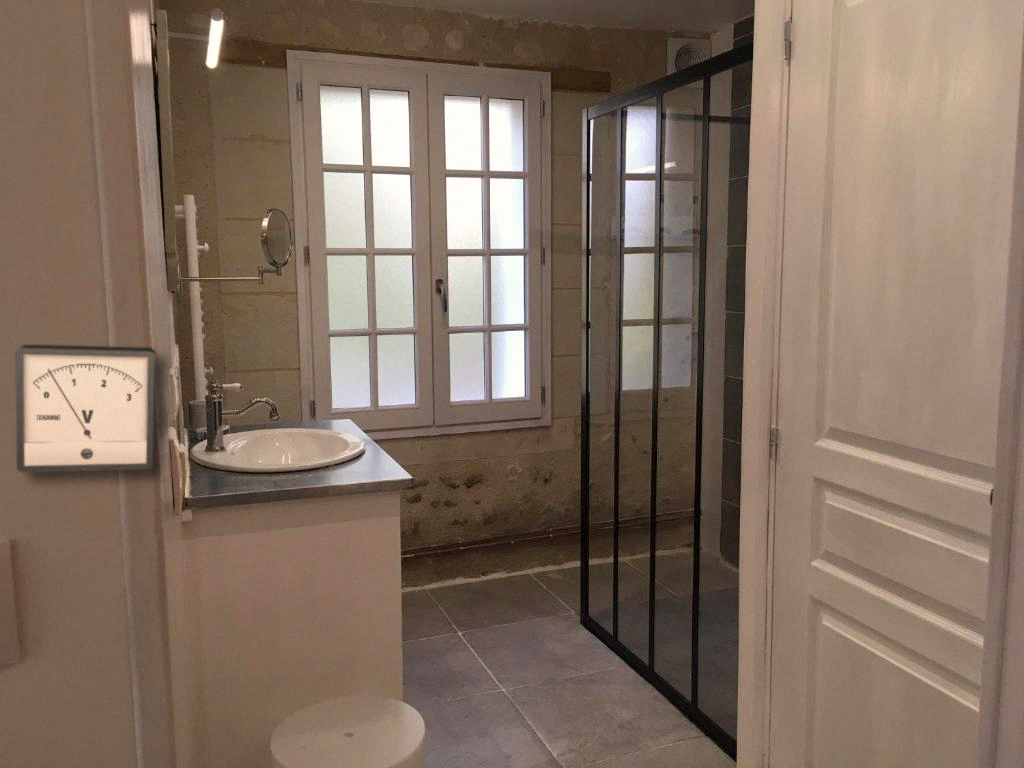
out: value=0.5 unit=V
